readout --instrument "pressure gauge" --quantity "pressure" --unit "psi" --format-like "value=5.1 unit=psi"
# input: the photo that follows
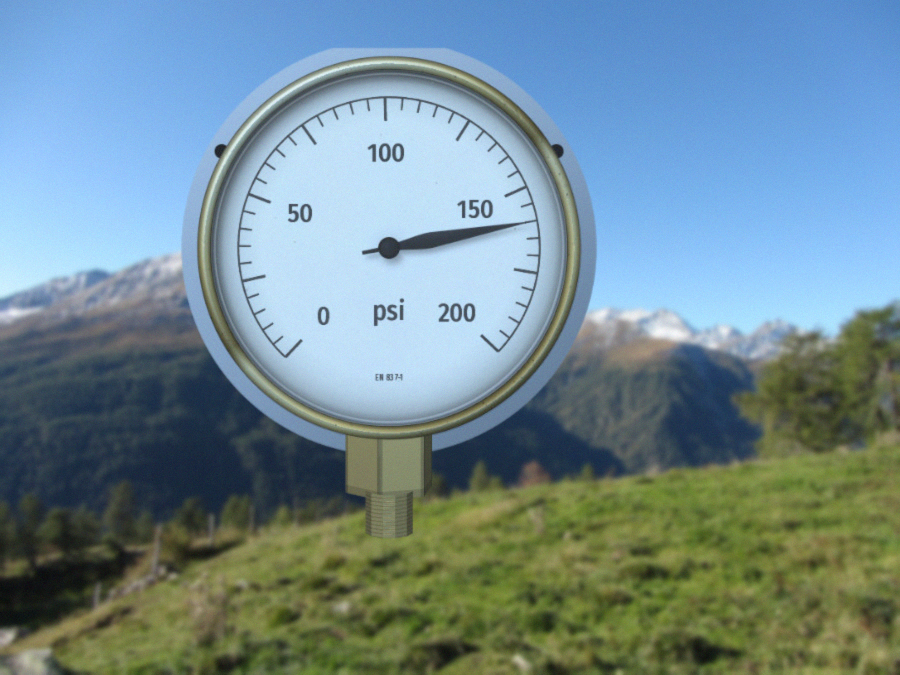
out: value=160 unit=psi
